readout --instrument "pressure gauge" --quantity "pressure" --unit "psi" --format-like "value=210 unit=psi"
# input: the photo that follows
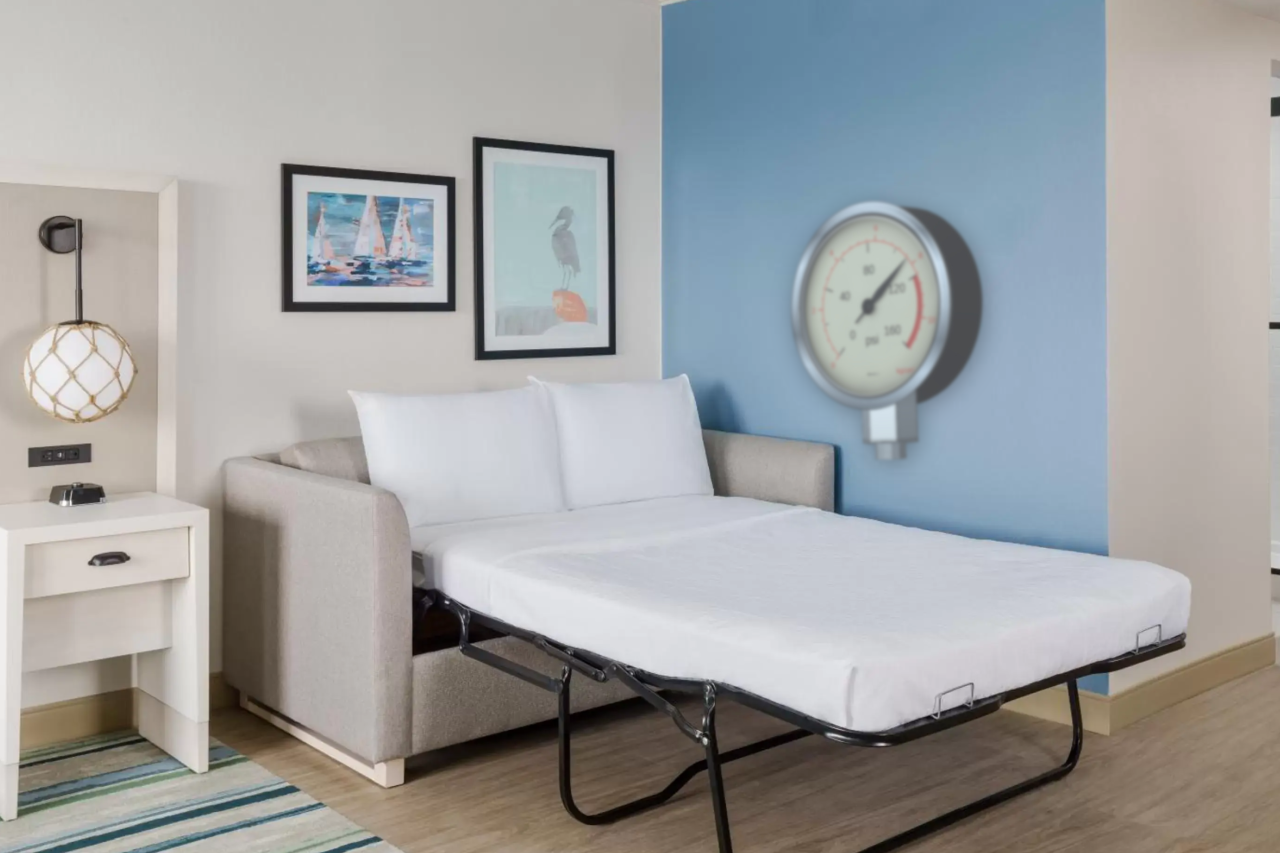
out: value=110 unit=psi
